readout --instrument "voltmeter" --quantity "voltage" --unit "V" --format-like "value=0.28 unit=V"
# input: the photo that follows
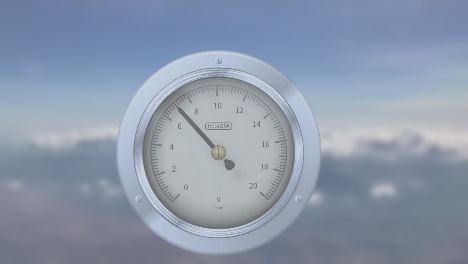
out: value=7 unit=V
